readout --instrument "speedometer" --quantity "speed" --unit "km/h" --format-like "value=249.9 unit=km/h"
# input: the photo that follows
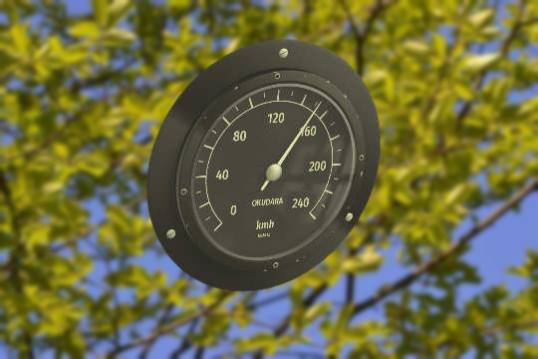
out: value=150 unit=km/h
